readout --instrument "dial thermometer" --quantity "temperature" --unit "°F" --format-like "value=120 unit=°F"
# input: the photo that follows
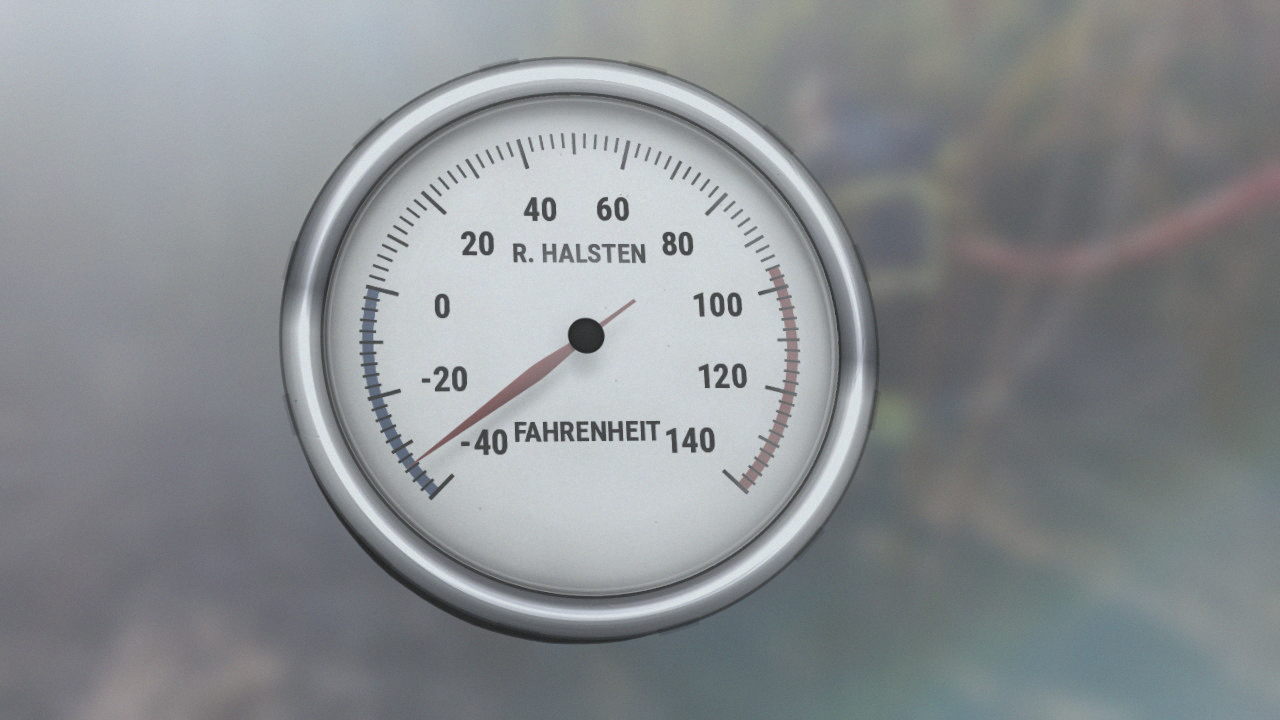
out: value=-34 unit=°F
